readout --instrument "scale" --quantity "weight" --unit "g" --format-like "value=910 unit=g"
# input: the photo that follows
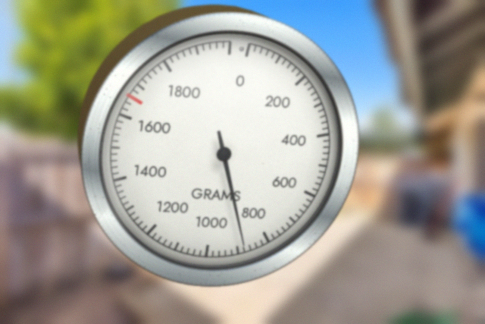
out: value=880 unit=g
